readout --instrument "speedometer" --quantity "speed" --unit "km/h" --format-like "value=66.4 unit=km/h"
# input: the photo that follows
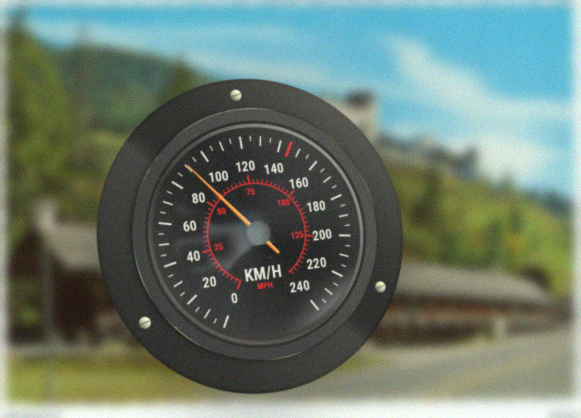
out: value=90 unit=km/h
